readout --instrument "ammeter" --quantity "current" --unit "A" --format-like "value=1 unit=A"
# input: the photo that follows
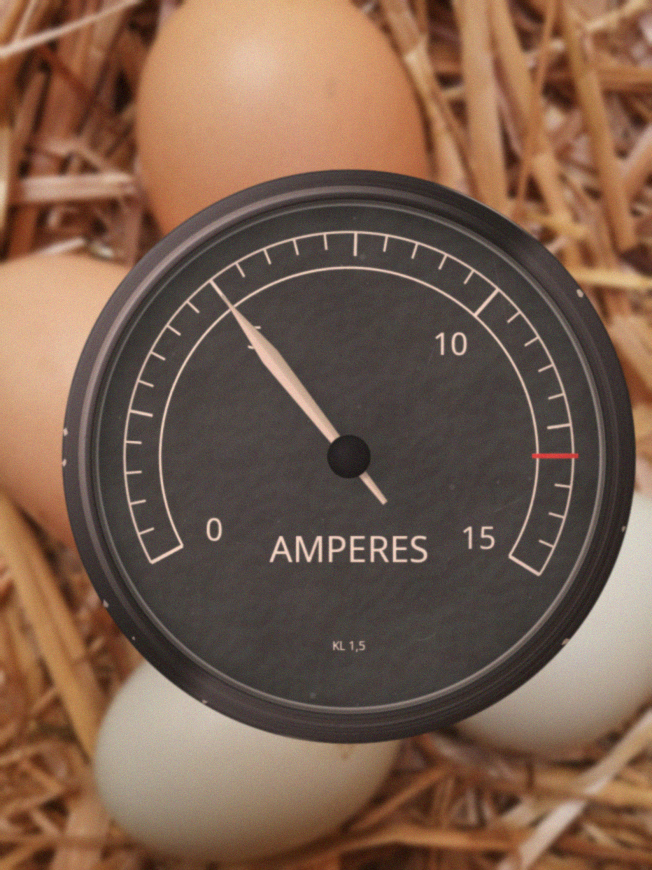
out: value=5 unit=A
